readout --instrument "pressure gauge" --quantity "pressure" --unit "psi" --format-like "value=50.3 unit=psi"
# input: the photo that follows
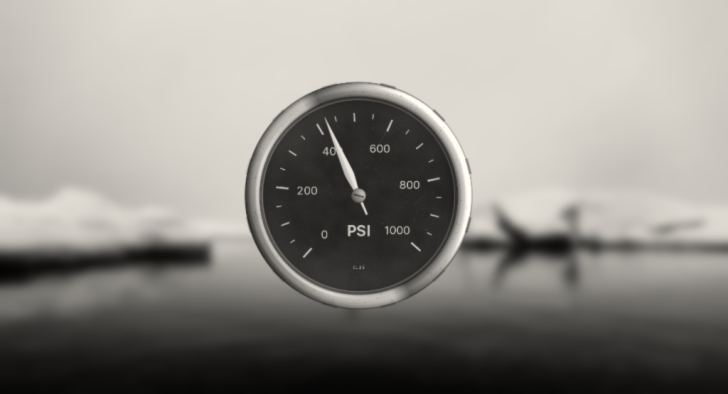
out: value=425 unit=psi
